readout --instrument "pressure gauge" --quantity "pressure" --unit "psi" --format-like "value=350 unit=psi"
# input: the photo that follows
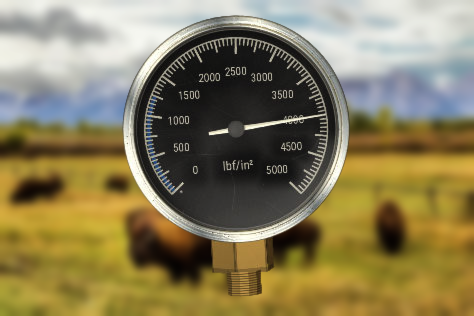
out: value=4000 unit=psi
